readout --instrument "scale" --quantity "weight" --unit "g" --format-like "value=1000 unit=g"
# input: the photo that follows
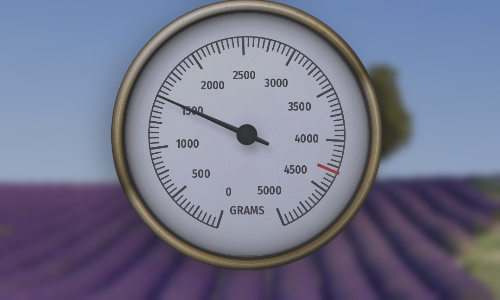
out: value=1500 unit=g
